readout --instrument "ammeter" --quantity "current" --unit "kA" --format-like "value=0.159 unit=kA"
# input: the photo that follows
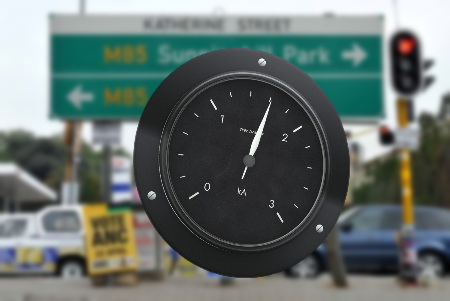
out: value=1.6 unit=kA
